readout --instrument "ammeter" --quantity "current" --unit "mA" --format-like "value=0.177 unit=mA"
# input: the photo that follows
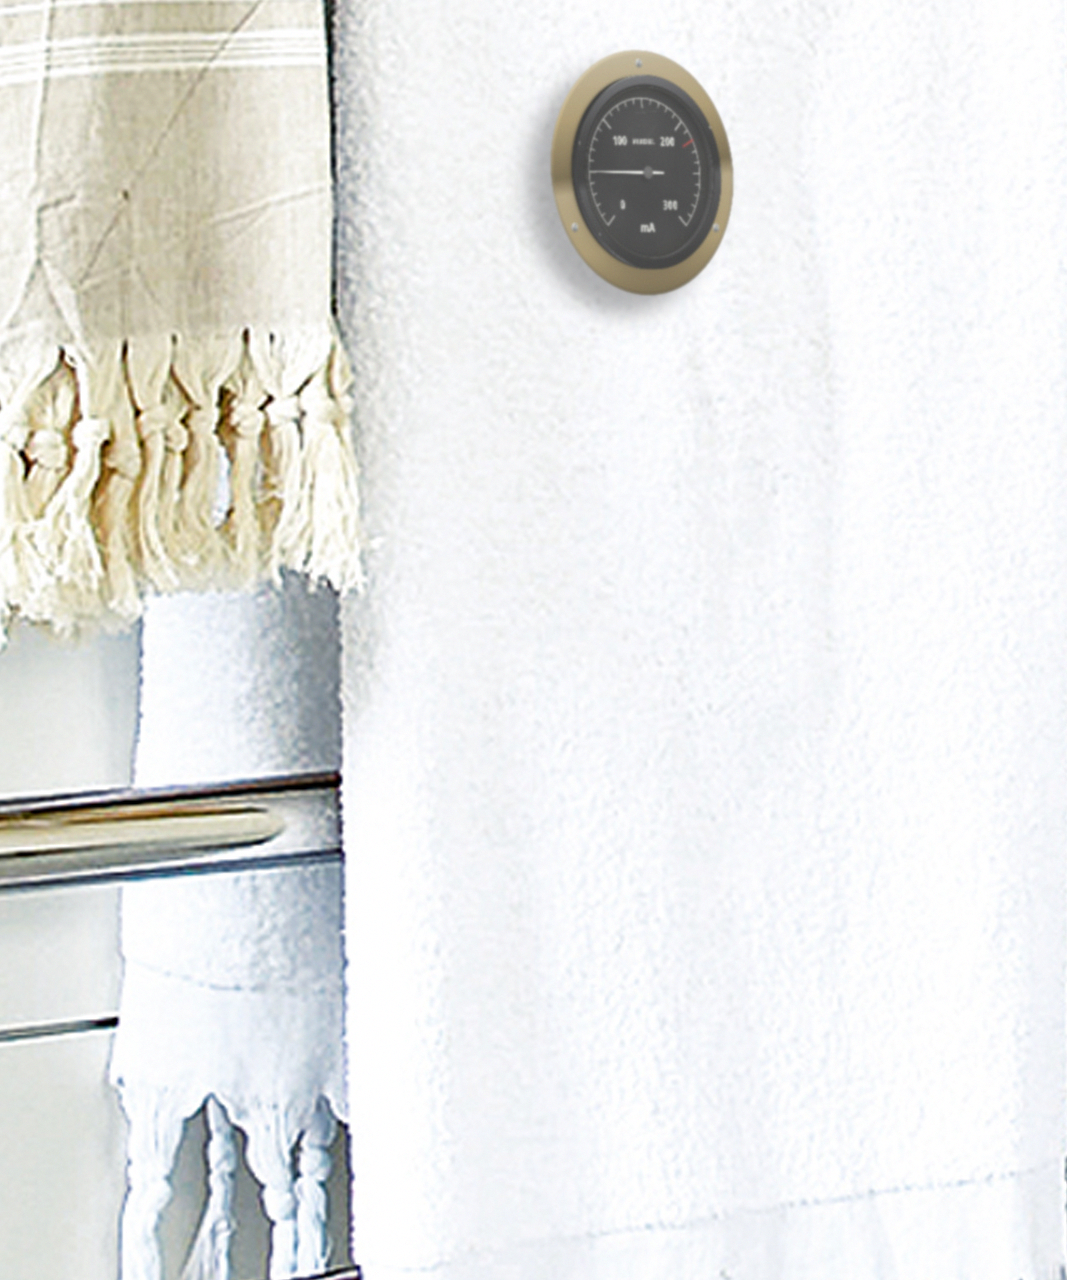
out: value=50 unit=mA
